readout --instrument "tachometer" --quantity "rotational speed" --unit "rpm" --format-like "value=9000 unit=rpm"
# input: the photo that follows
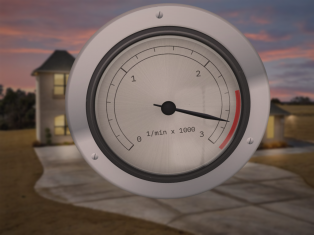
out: value=2700 unit=rpm
